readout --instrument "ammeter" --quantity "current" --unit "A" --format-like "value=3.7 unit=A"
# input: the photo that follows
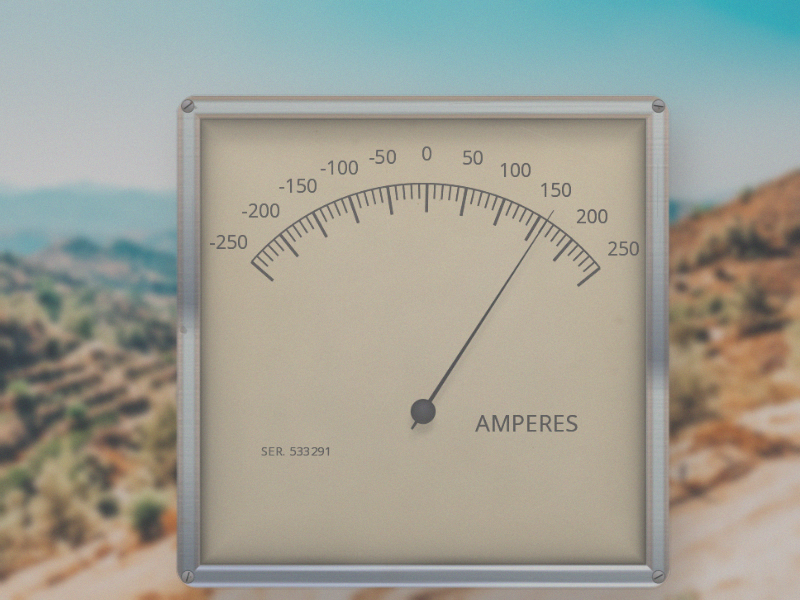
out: value=160 unit=A
